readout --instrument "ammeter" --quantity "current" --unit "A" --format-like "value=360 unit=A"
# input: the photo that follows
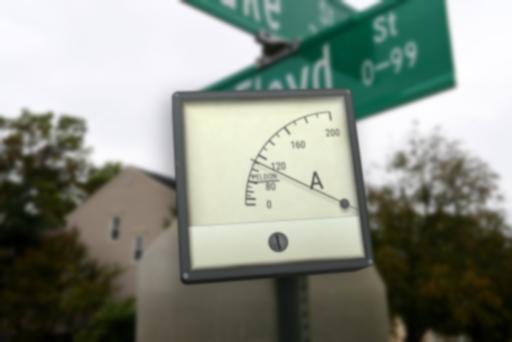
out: value=110 unit=A
